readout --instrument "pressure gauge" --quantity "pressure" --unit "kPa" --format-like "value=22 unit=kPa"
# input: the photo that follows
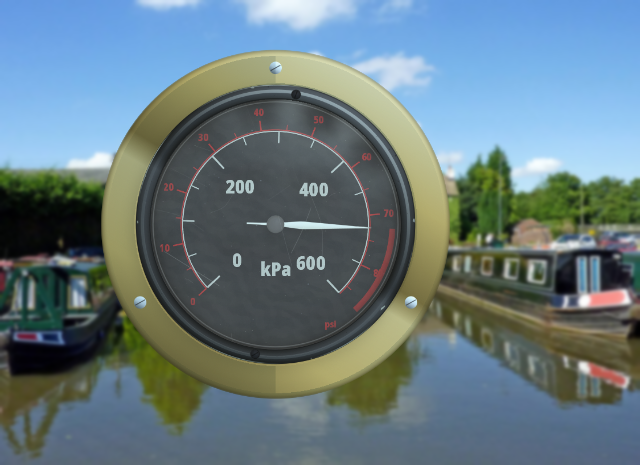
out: value=500 unit=kPa
